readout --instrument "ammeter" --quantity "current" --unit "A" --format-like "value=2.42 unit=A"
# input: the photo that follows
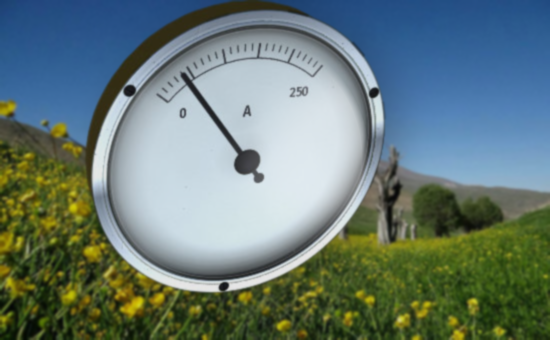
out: value=40 unit=A
